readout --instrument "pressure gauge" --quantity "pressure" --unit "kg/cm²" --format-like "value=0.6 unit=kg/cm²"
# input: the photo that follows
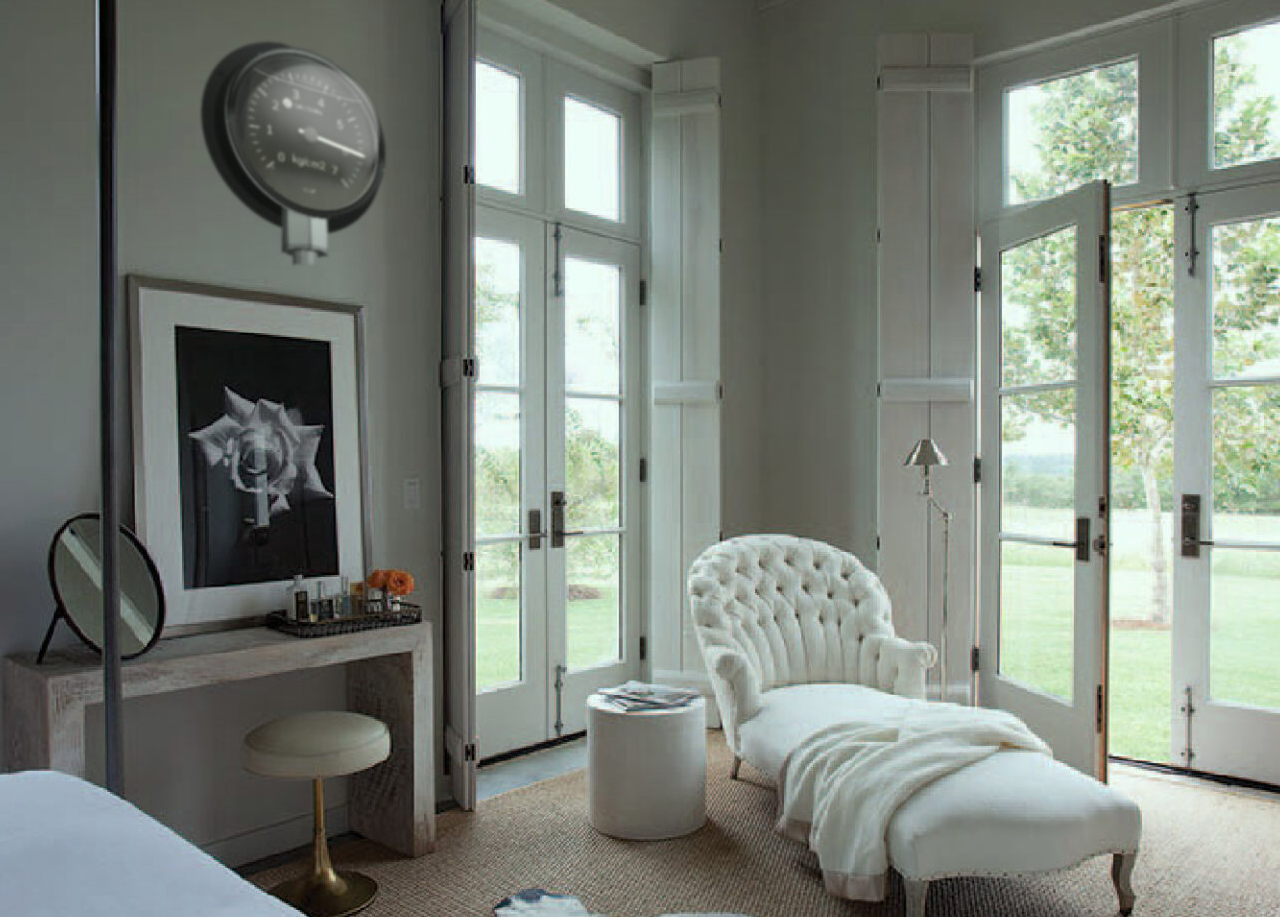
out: value=6 unit=kg/cm²
